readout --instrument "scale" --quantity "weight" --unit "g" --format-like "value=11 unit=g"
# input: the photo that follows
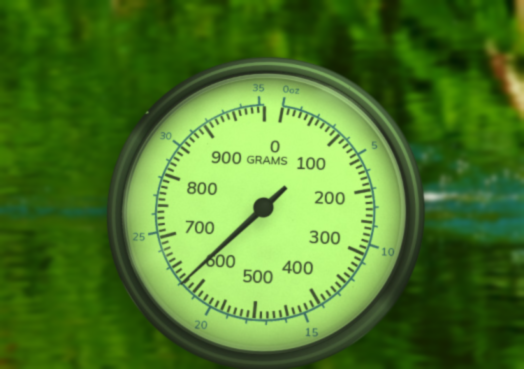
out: value=620 unit=g
